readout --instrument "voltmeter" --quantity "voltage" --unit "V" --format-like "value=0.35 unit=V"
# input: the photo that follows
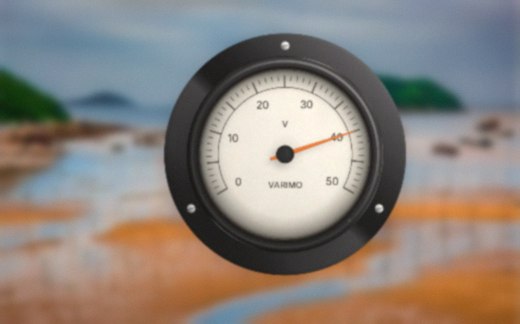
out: value=40 unit=V
